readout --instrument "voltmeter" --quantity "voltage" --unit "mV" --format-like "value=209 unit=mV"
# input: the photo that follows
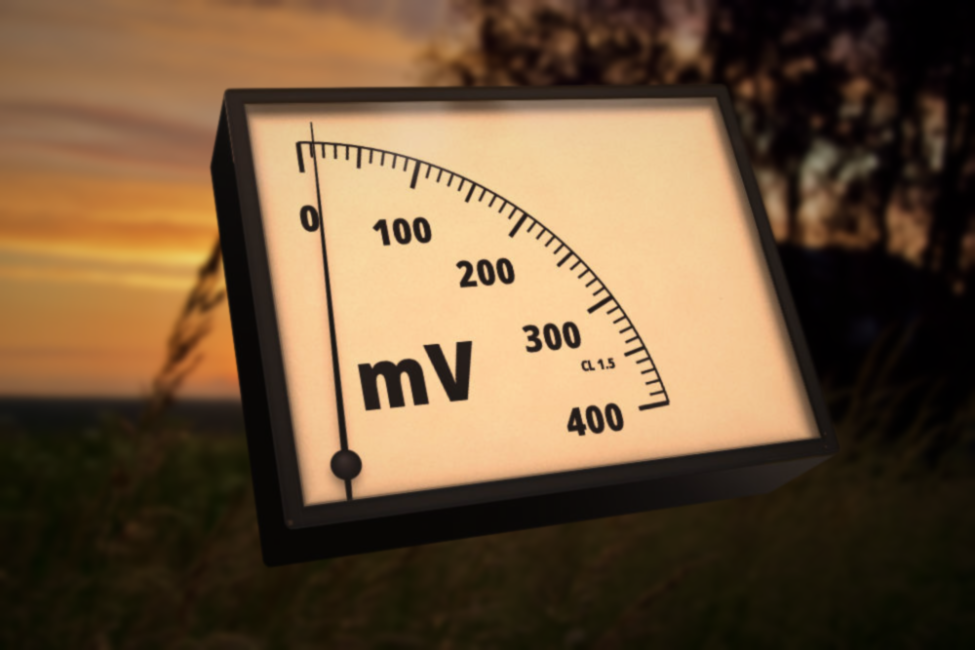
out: value=10 unit=mV
